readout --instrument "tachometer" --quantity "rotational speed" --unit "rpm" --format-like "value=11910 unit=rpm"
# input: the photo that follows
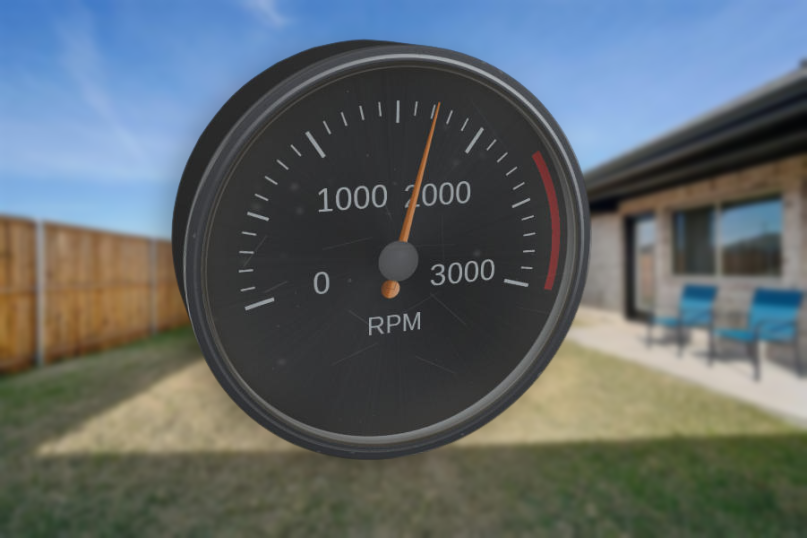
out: value=1700 unit=rpm
